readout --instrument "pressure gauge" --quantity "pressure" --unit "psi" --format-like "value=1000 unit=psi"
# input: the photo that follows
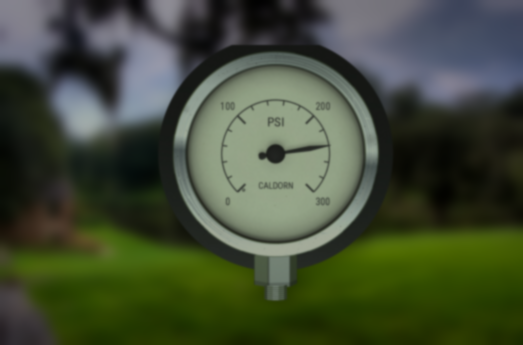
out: value=240 unit=psi
